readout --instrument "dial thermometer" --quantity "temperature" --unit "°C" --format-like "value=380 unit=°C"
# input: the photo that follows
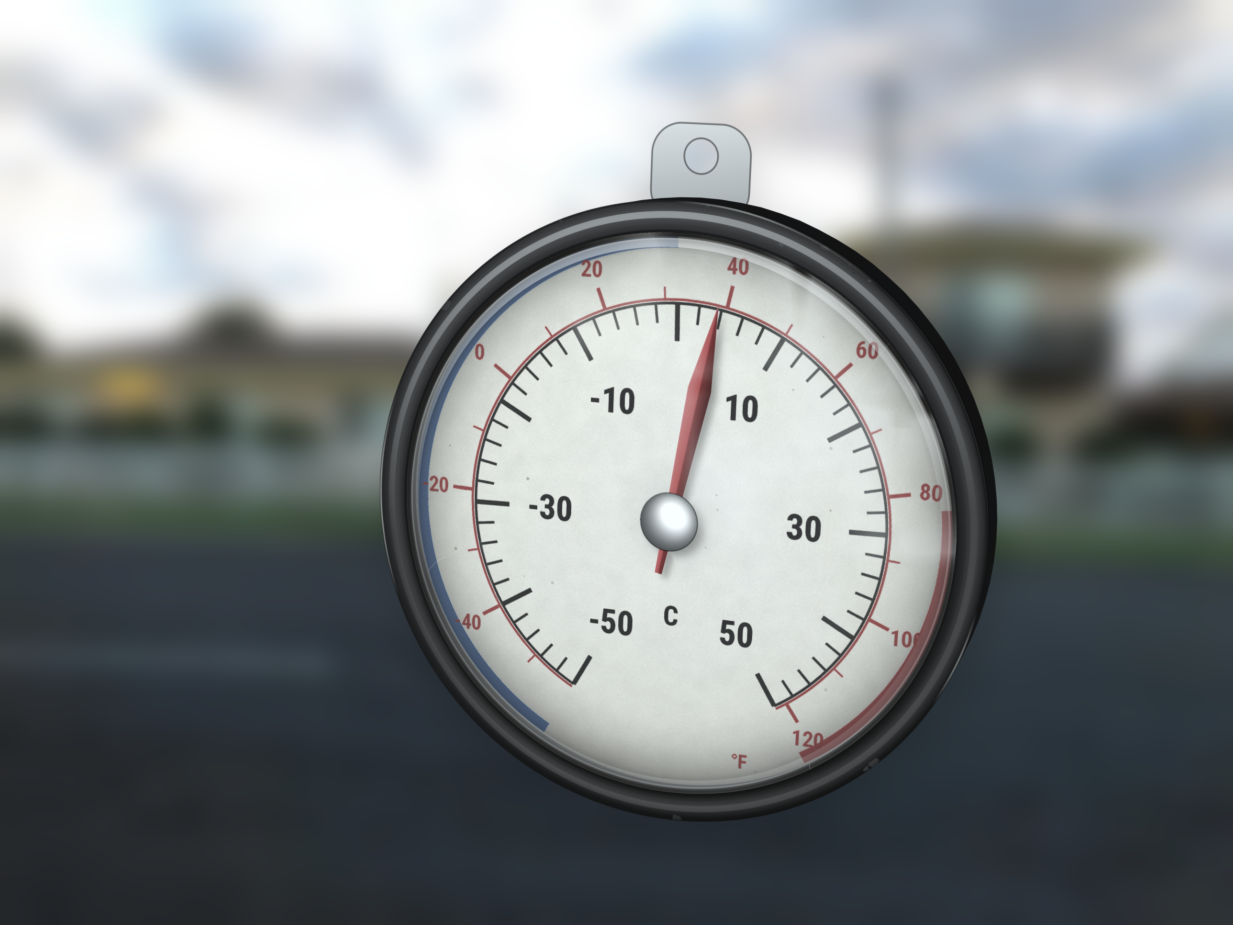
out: value=4 unit=°C
